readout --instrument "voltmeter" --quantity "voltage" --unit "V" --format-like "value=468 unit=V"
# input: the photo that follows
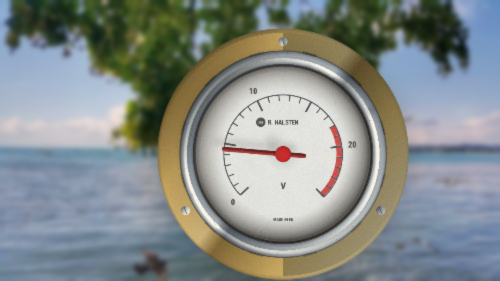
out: value=4.5 unit=V
